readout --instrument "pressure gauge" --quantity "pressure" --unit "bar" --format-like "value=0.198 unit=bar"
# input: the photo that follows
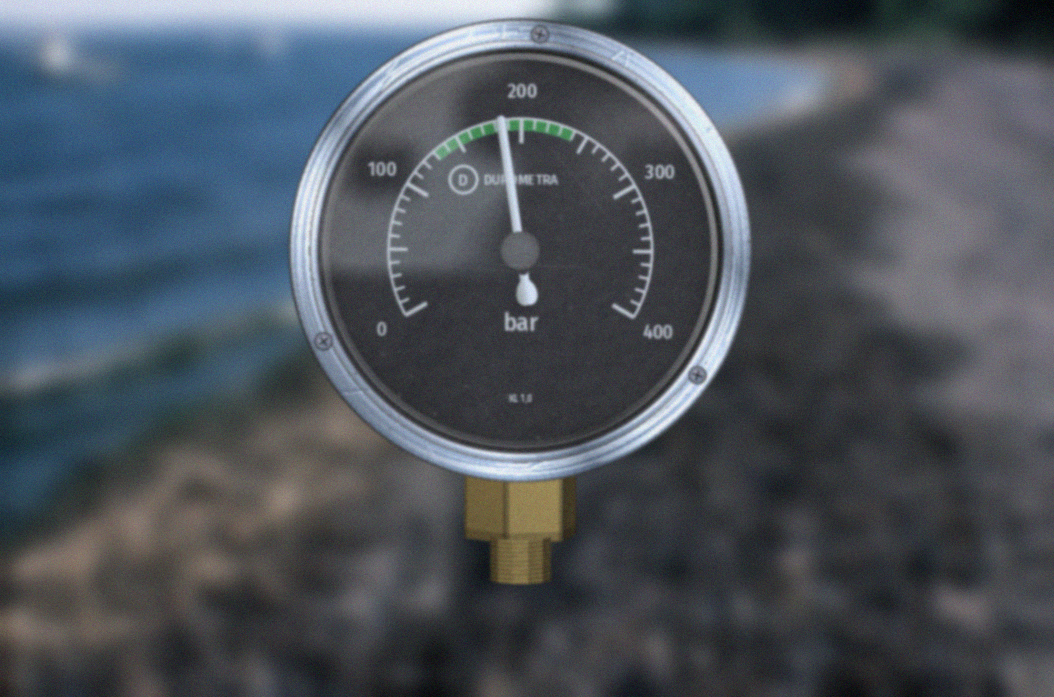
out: value=185 unit=bar
